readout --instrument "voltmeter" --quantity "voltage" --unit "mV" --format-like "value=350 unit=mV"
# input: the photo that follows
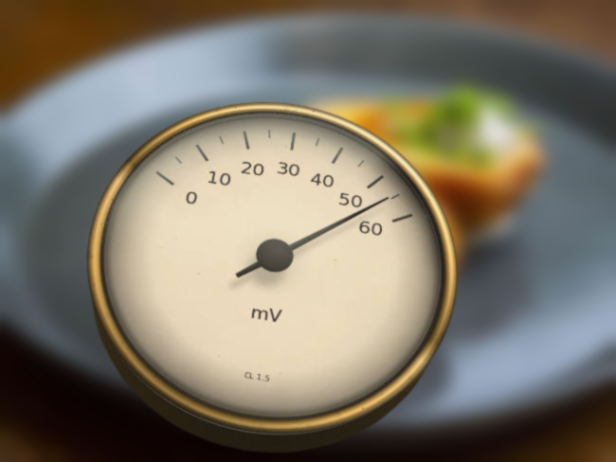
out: value=55 unit=mV
